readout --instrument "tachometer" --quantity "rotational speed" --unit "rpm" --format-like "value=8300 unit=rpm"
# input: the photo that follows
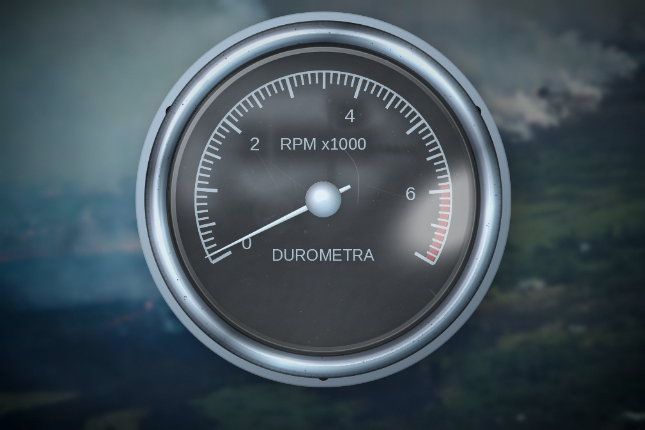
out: value=100 unit=rpm
